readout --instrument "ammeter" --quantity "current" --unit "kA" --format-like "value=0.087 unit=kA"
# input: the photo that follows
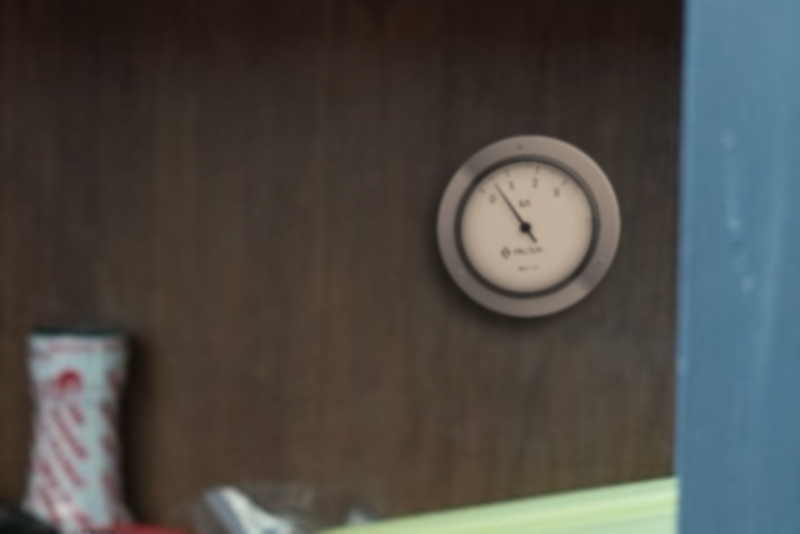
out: value=0.5 unit=kA
